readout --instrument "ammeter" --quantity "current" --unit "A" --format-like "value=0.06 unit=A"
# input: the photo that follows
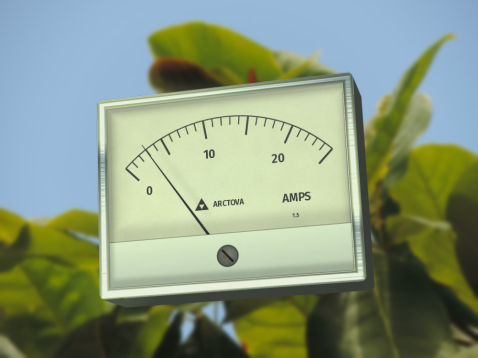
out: value=3 unit=A
